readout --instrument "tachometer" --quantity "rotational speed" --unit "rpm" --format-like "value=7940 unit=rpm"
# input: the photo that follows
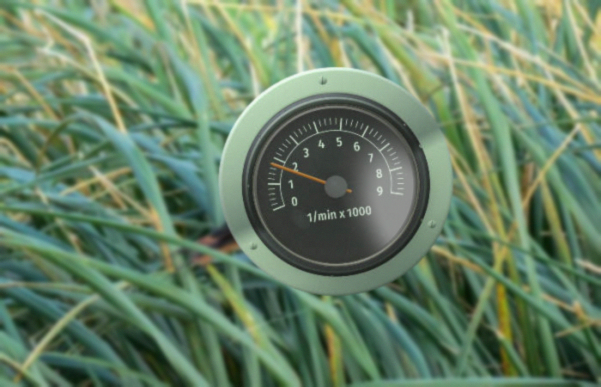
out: value=1800 unit=rpm
